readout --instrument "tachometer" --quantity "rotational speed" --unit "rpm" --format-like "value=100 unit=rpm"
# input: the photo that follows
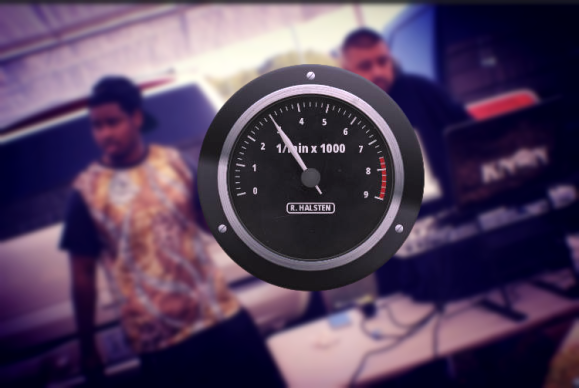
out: value=3000 unit=rpm
